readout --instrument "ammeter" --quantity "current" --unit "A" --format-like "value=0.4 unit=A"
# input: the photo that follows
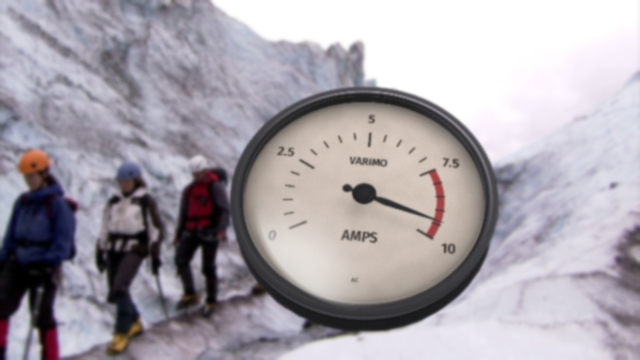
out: value=9.5 unit=A
